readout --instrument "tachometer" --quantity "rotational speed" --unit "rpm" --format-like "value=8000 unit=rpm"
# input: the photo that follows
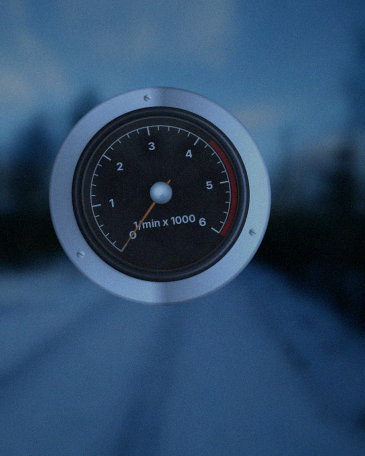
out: value=0 unit=rpm
